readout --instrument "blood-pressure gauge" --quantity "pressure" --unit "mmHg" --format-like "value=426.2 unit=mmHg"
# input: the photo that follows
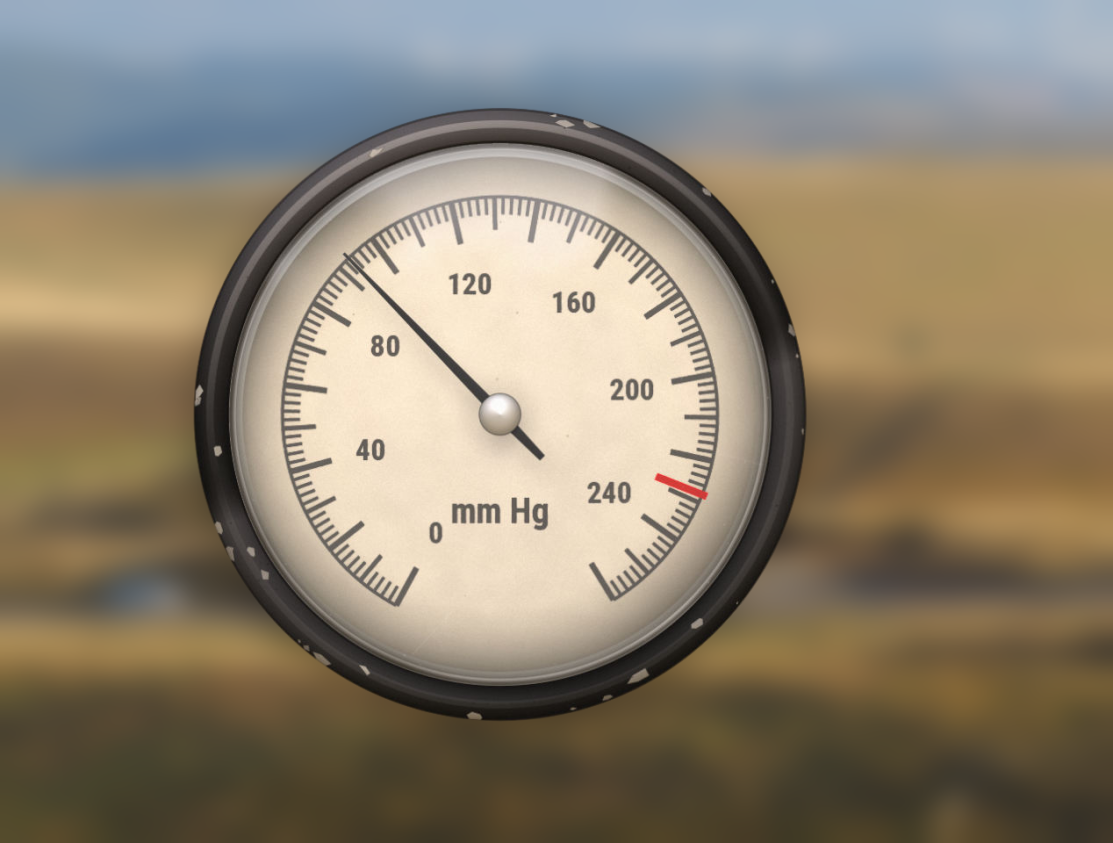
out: value=93 unit=mmHg
